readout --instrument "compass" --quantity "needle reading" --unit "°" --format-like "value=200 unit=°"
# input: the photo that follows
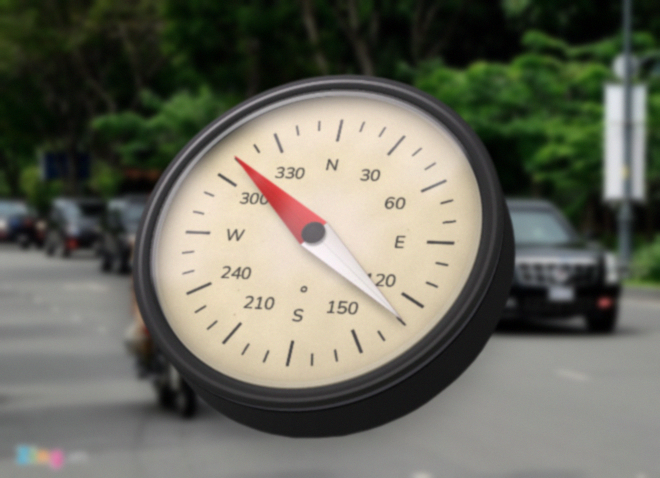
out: value=310 unit=°
